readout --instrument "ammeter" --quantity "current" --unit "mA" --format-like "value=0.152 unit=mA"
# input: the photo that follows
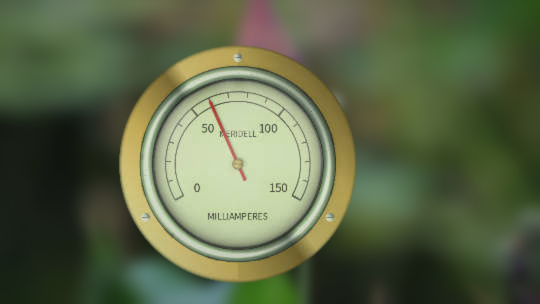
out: value=60 unit=mA
